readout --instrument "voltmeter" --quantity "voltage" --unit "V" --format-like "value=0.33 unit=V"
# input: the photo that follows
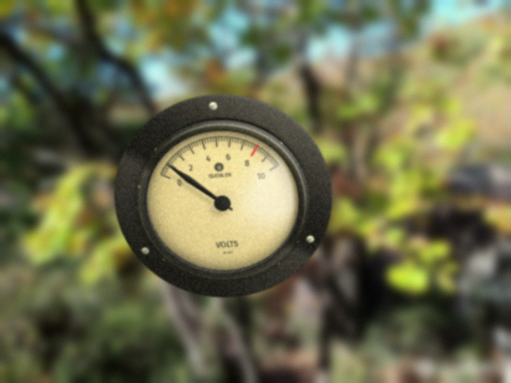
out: value=1 unit=V
